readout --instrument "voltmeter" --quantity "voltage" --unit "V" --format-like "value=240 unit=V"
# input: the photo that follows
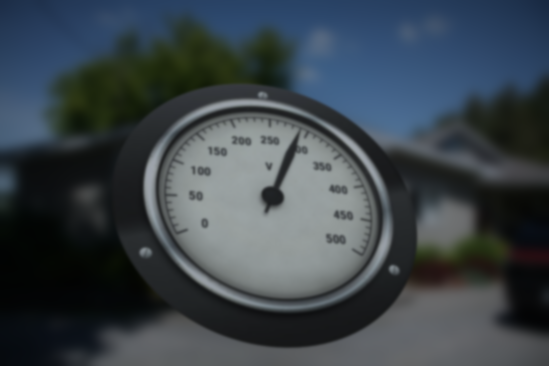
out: value=290 unit=V
